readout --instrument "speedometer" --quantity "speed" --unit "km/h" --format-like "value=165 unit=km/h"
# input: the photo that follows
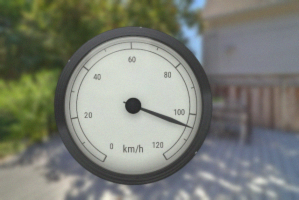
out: value=105 unit=km/h
